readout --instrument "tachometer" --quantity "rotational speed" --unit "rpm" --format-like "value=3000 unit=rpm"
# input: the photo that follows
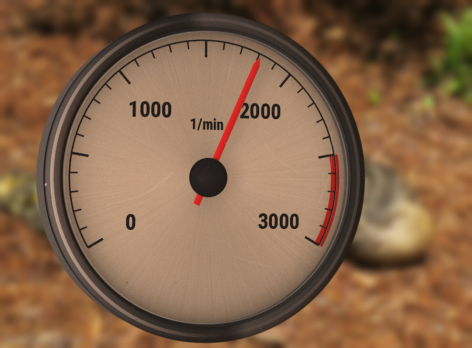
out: value=1800 unit=rpm
